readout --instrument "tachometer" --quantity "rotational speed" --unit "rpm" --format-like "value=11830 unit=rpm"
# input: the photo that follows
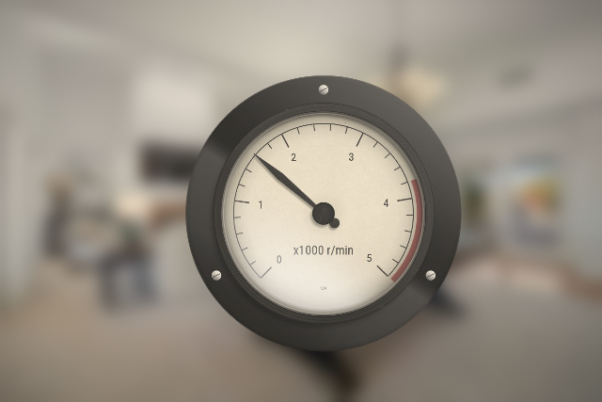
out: value=1600 unit=rpm
